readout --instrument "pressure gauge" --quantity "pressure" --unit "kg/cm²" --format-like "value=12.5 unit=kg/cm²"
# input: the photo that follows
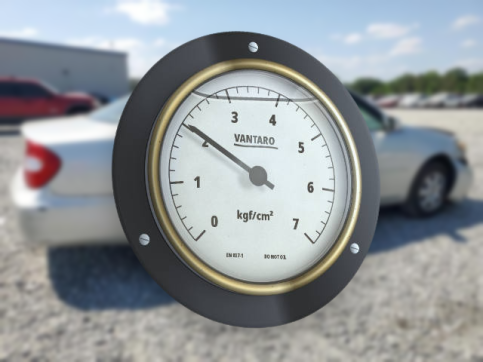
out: value=2 unit=kg/cm²
